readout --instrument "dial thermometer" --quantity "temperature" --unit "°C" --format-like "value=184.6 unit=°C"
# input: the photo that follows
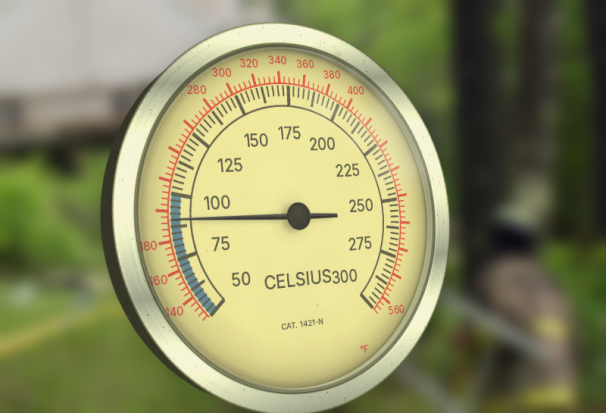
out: value=90 unit=°C
